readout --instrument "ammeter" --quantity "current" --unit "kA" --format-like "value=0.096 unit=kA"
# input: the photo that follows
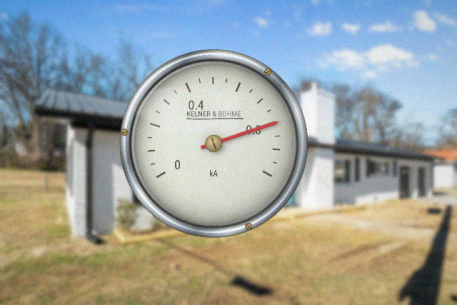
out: value=0.8 unit=kA
